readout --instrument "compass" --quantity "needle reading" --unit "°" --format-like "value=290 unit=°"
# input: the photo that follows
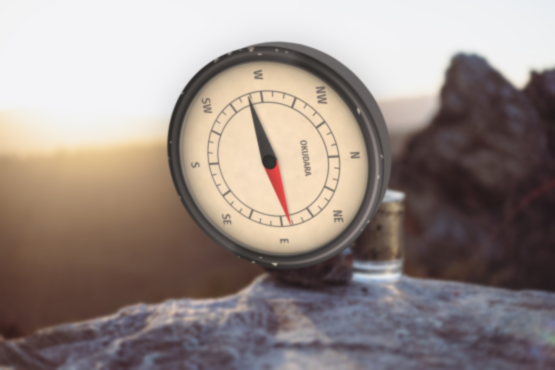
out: value=80 unit=°
